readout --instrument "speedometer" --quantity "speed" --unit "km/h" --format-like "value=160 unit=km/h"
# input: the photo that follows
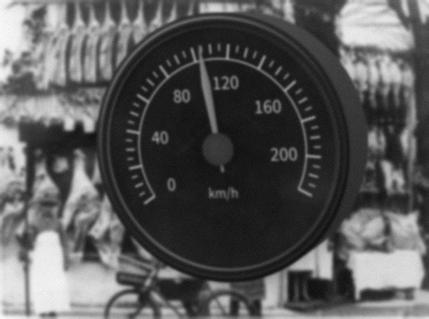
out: value=105 unit=km/h
